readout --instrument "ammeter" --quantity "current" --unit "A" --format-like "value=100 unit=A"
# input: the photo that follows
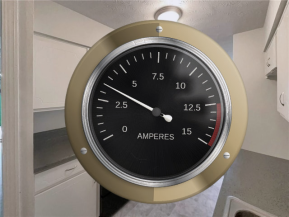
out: value=3.5 unit=A
